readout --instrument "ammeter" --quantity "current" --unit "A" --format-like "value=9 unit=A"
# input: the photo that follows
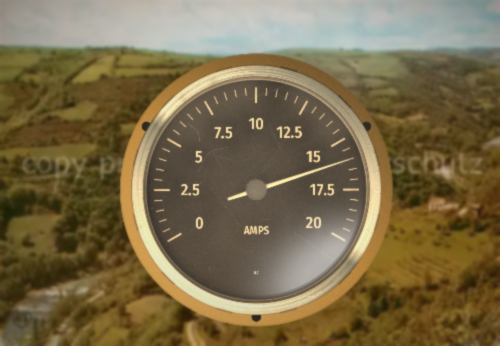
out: value=16 unit=A
